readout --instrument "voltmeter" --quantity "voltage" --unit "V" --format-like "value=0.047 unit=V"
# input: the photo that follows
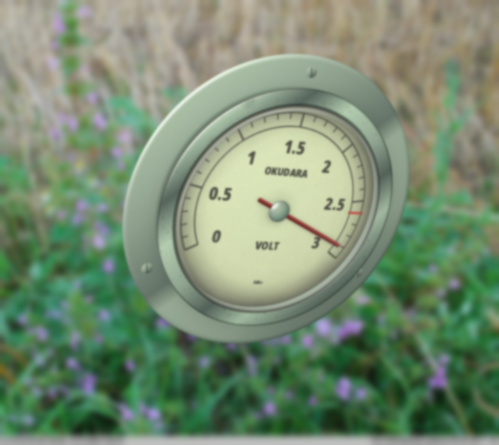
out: value=2.9 unit=V
